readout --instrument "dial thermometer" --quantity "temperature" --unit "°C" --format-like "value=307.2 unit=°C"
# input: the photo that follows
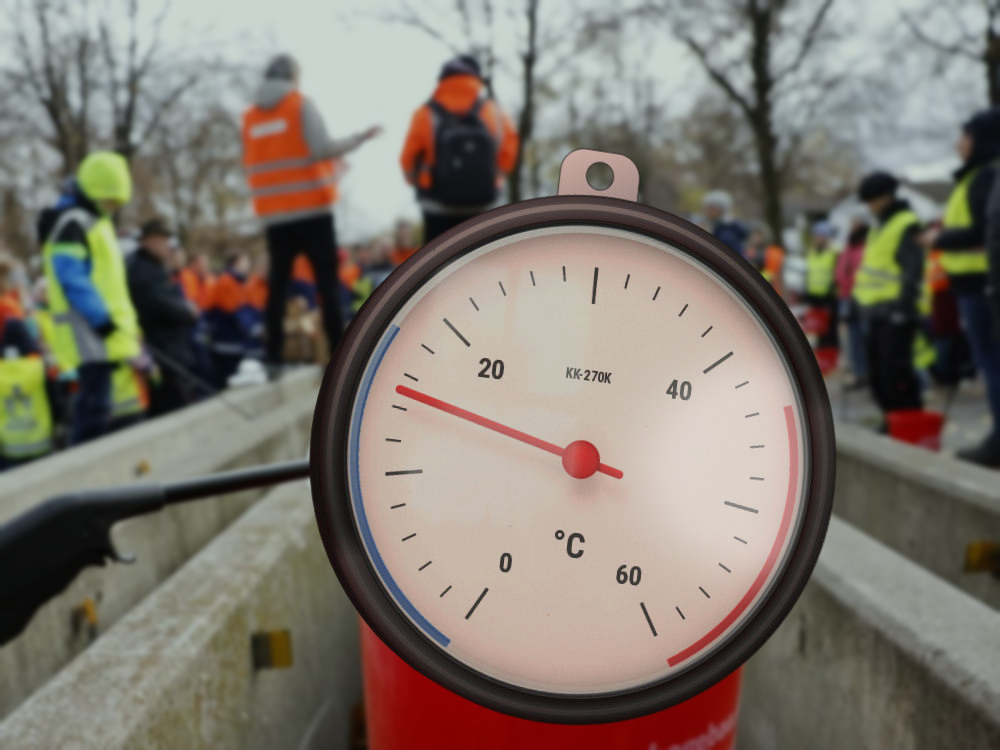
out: value=15 unit=°C
